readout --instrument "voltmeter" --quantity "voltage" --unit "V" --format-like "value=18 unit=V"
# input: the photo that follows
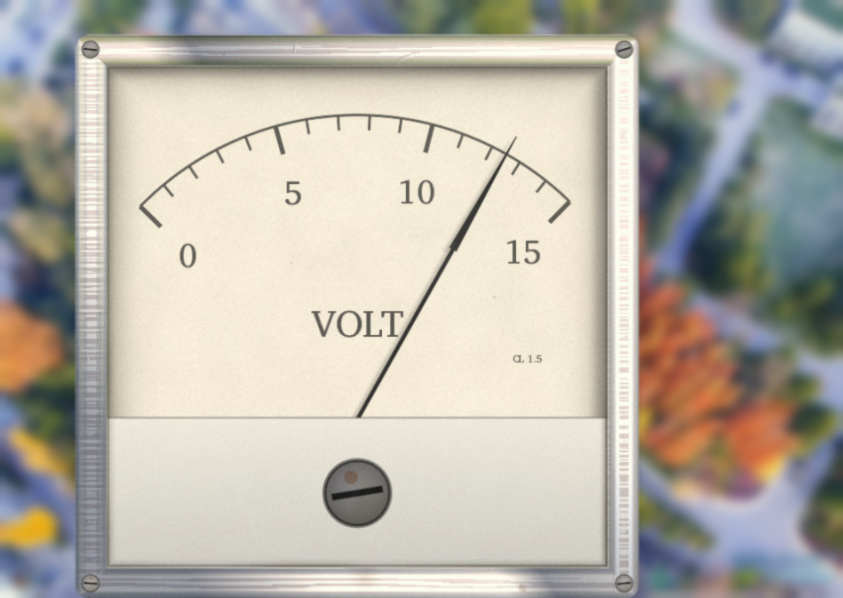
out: value=12.5 unit=V
